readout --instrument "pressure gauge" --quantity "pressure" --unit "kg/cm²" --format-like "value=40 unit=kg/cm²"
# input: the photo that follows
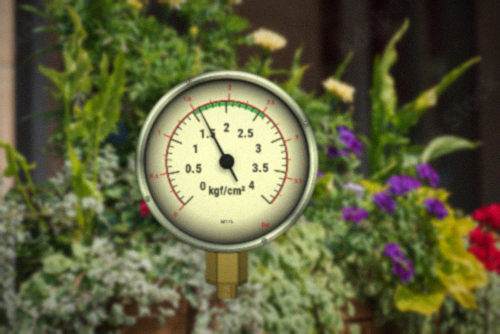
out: value=1.6 unit=kg/cm²
